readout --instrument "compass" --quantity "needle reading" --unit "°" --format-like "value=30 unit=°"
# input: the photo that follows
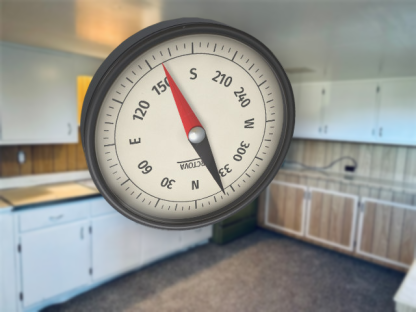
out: value=157.5 unit=°
